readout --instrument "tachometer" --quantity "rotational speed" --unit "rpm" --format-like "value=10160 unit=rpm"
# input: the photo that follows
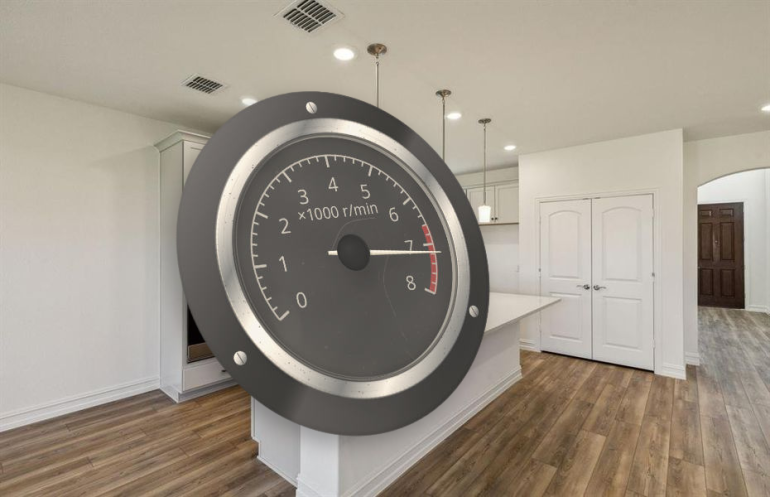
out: value=7200 unit=rpm
